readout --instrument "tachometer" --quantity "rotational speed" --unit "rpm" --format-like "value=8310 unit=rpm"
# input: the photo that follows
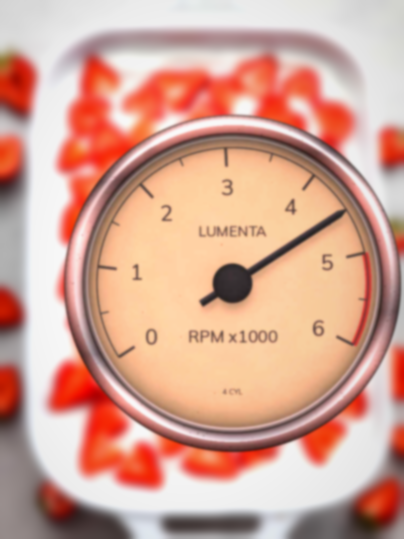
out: value=4500 unit=rpm
